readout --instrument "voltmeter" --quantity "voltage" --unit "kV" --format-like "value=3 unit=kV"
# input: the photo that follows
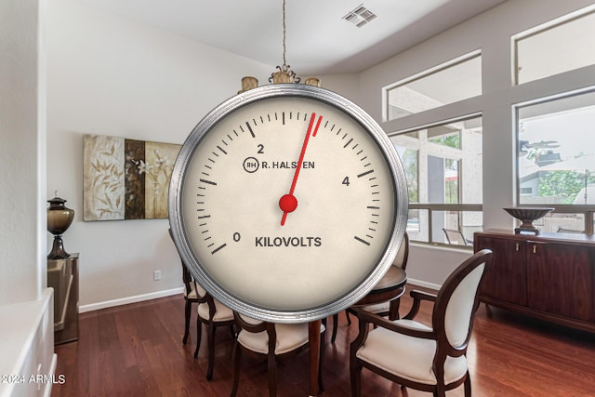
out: value=2.9 unit=kV
